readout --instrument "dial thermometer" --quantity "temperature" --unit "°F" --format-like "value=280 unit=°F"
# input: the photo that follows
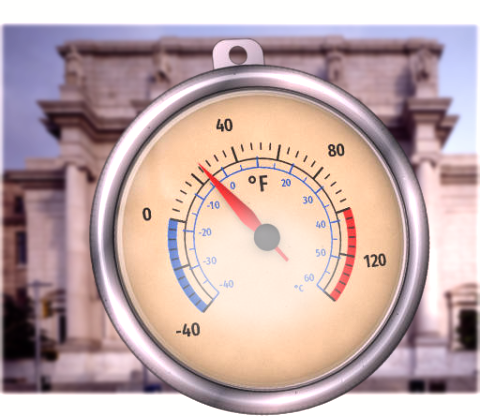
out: value=24 unit=°F
